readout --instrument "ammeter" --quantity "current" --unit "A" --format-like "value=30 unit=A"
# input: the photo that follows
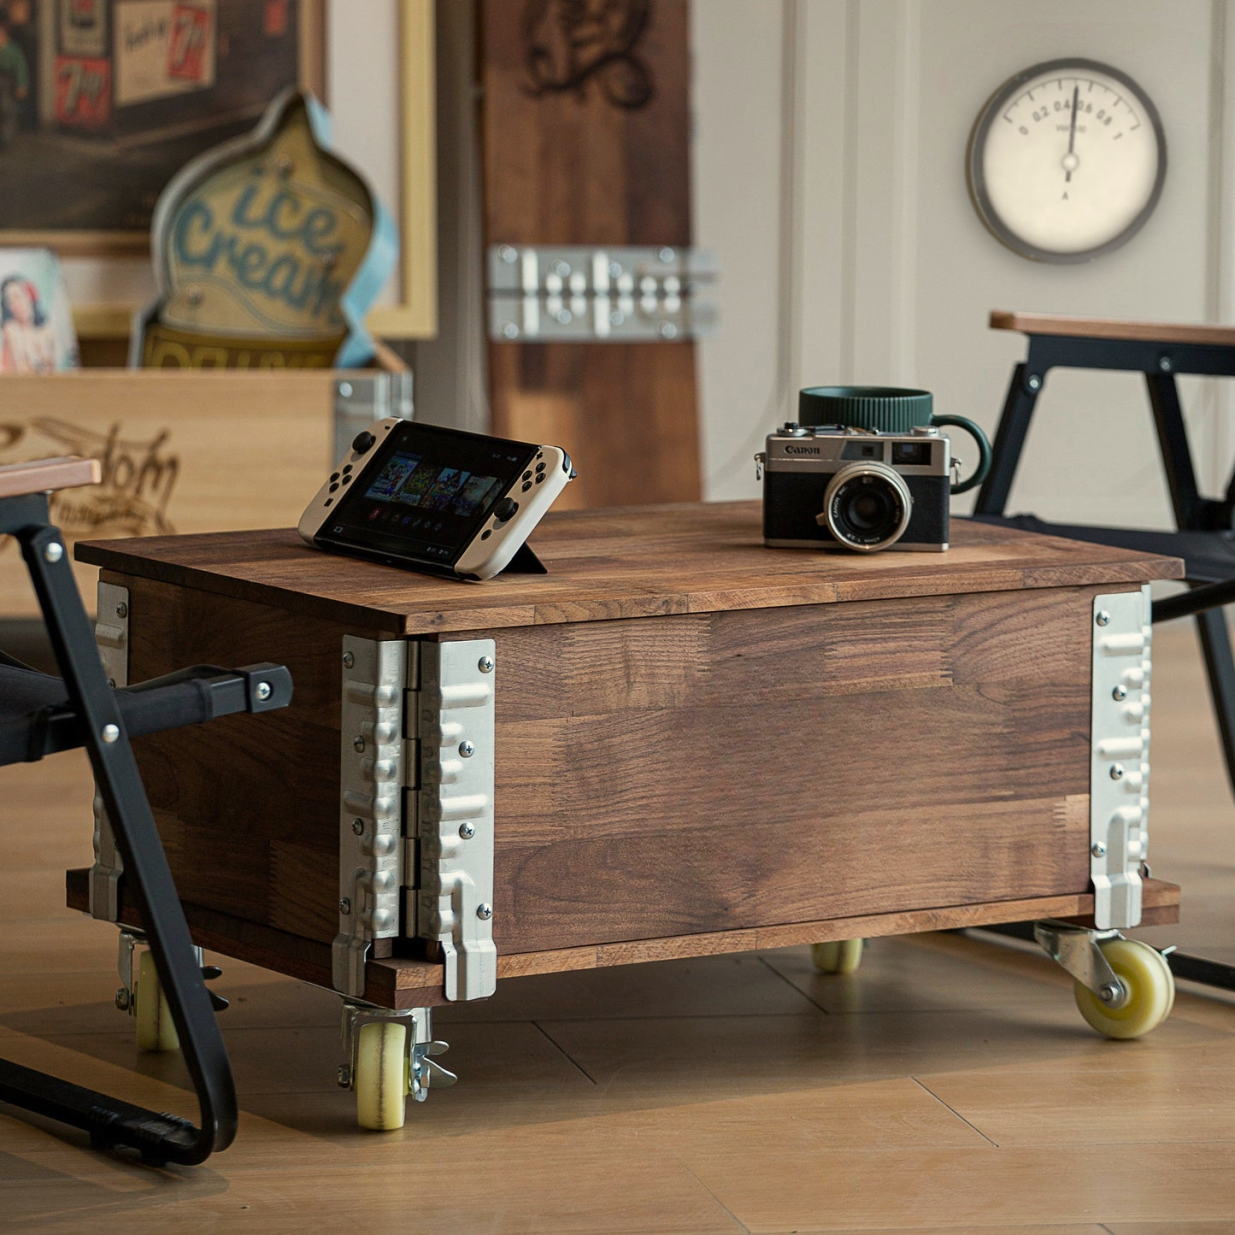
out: value=0.5 unit=A
